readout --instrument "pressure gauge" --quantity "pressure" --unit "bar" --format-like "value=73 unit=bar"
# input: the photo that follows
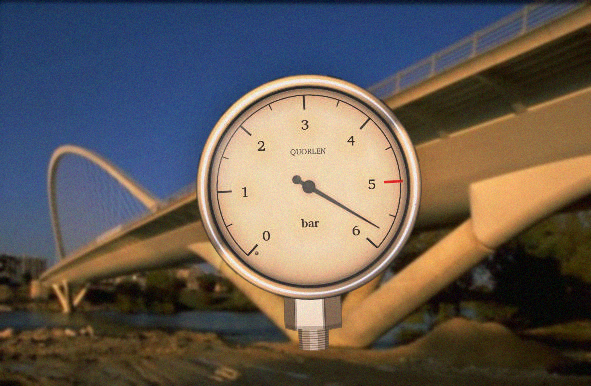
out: value=5.75 unit=bar
